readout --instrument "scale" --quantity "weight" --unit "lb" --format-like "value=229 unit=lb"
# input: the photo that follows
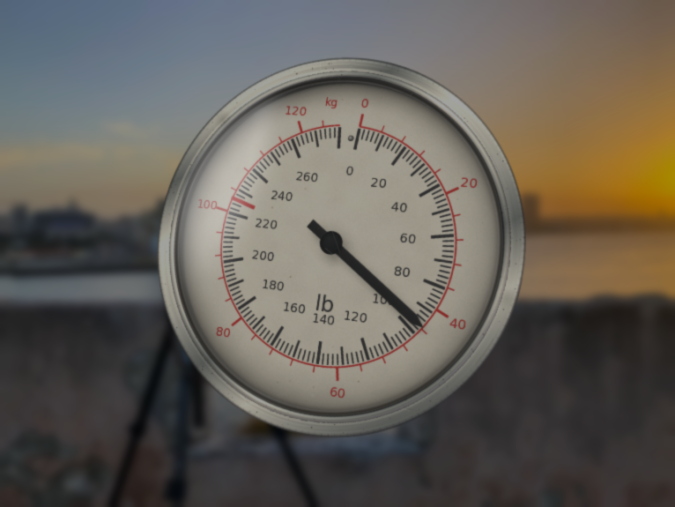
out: value=96 unit=lb
